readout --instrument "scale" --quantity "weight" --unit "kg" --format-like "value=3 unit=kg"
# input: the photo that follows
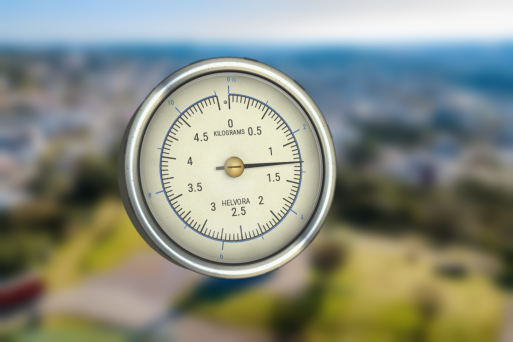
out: value=1.25 unit=kg
